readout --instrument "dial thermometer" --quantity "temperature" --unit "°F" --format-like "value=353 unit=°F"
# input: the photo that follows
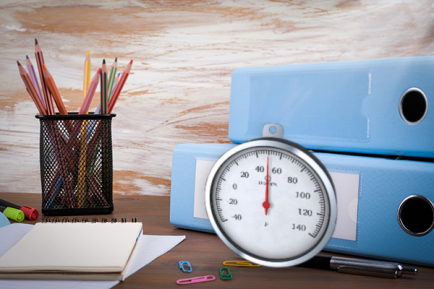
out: value=50 unit=°F
